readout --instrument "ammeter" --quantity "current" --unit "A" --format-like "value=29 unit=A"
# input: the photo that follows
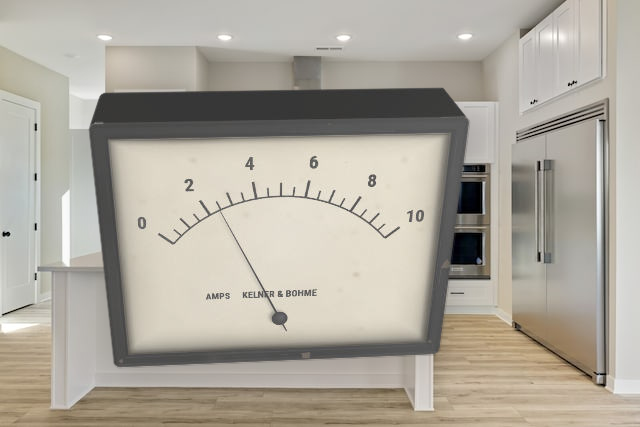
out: value=2.5 unit=A
